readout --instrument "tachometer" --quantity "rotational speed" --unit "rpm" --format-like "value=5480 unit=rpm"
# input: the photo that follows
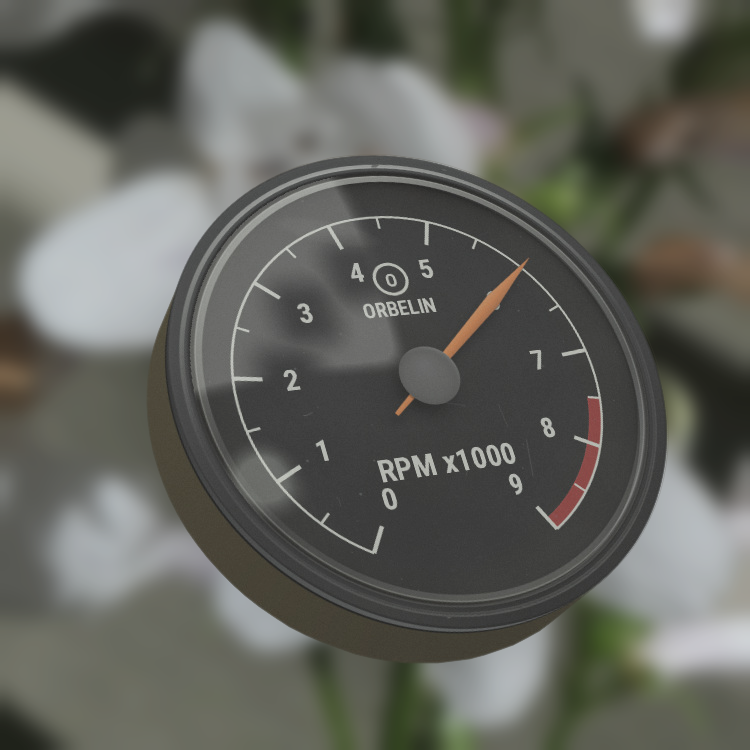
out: value=6000 unit=rpm
